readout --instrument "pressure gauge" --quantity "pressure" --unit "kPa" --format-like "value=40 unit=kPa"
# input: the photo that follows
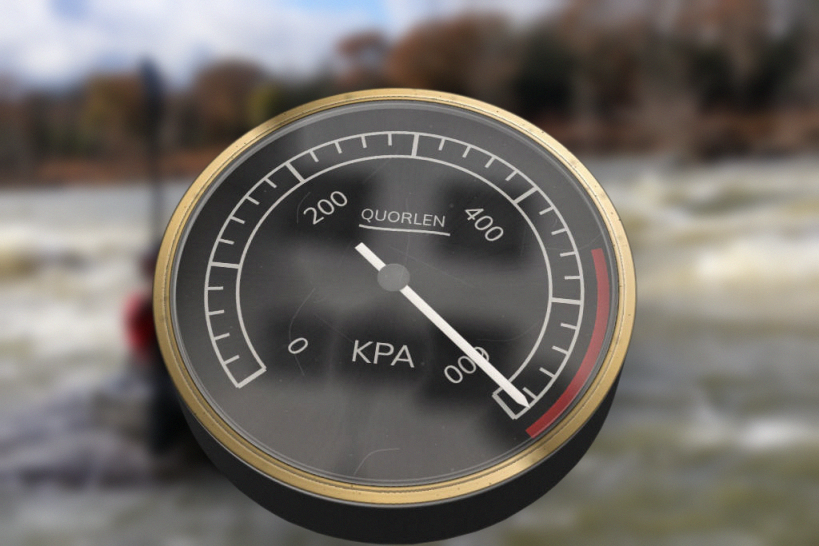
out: value=590 unit=kPa
